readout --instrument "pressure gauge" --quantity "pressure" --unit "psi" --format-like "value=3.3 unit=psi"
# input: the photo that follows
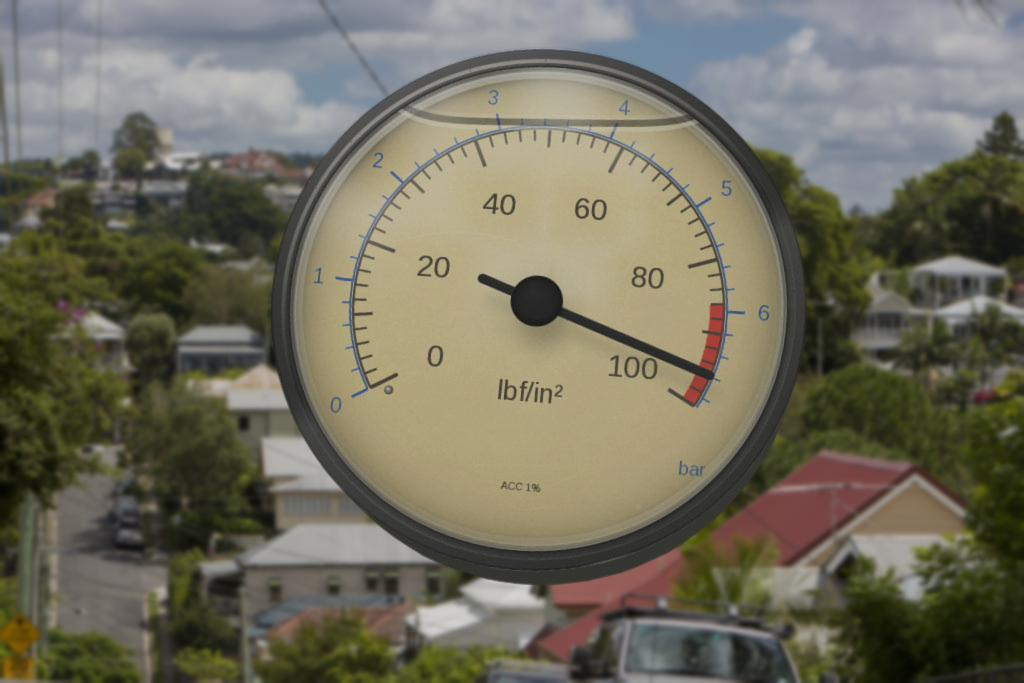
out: value=96 unit=psi
